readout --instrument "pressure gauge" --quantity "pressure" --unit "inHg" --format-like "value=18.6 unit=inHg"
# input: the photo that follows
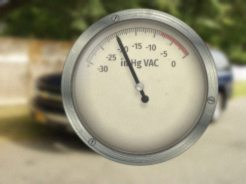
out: value=-20 unit=inHg
